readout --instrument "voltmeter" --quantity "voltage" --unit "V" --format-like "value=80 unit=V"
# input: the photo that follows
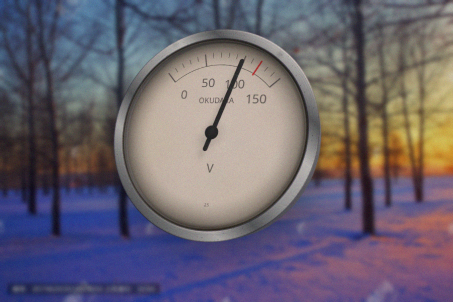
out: value=100 unit=V
